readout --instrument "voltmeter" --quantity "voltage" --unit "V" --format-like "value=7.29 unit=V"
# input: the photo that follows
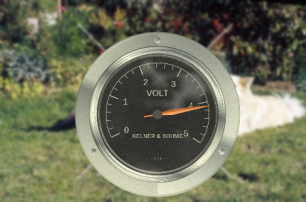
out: value=4.1 unit=V
